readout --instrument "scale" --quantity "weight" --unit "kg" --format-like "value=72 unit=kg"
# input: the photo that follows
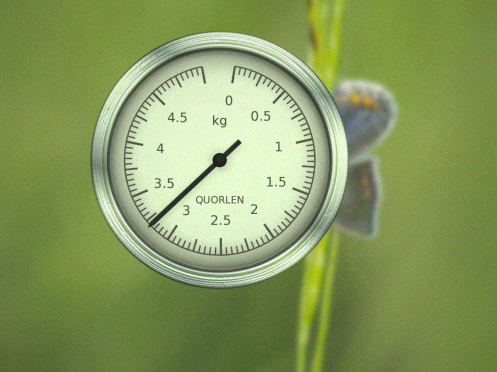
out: value=3.2 unit=kg
